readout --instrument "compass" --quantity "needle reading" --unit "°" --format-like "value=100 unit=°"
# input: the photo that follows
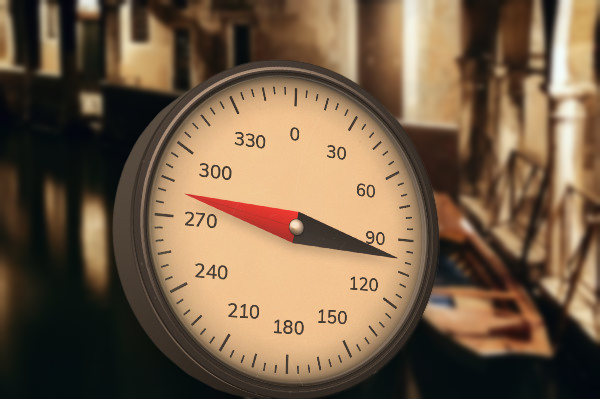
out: value=280 unit=°
